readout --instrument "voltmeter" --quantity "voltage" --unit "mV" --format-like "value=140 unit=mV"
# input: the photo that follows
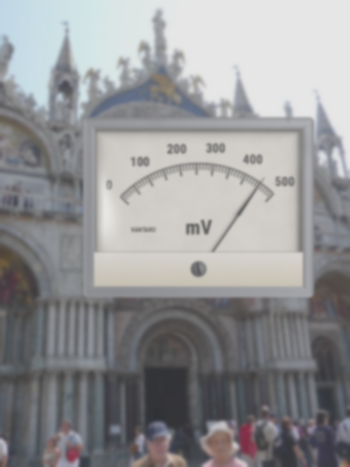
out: value=450 unit=mV
